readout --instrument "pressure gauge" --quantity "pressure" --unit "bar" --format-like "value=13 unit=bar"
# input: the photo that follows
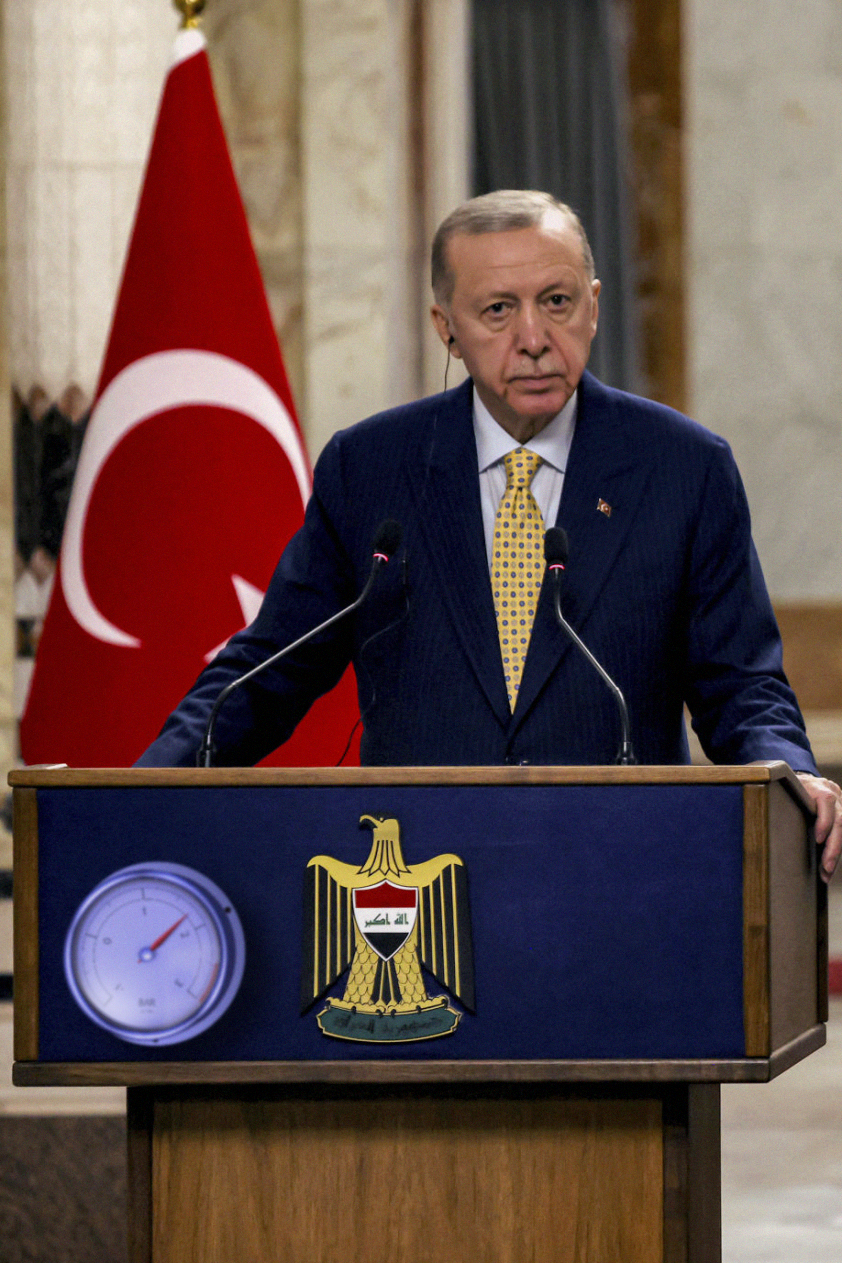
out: value=1.75 unit=bar
